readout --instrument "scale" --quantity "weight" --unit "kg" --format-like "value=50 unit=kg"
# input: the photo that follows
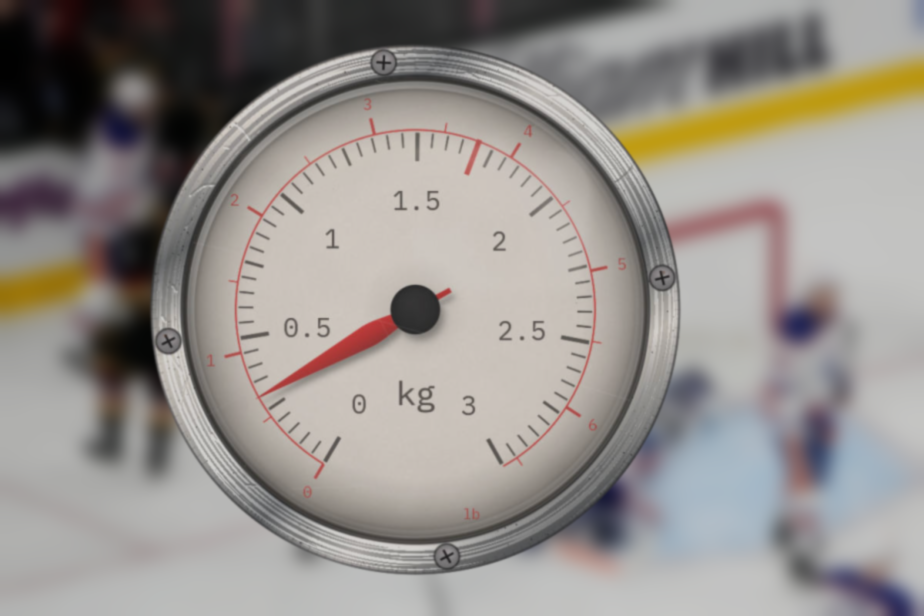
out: value=0.3 unit=kg
